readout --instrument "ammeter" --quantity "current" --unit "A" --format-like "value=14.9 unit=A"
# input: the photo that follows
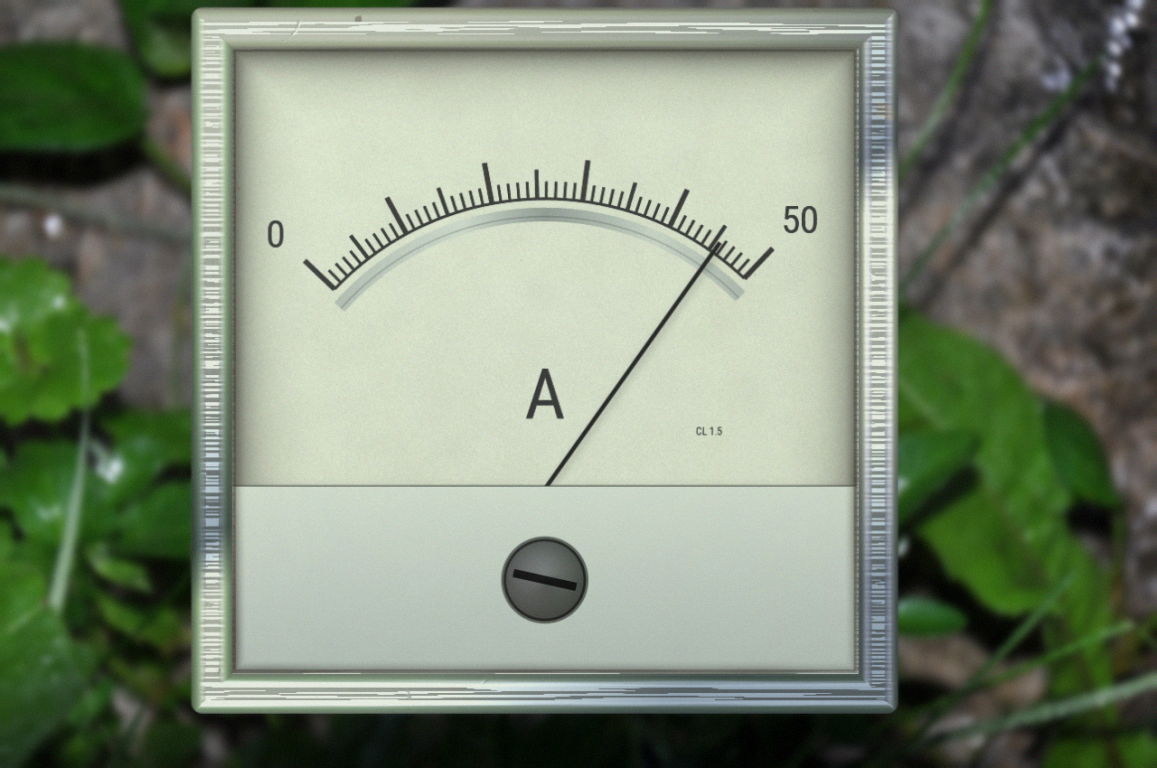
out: value=45.5 unit=A
